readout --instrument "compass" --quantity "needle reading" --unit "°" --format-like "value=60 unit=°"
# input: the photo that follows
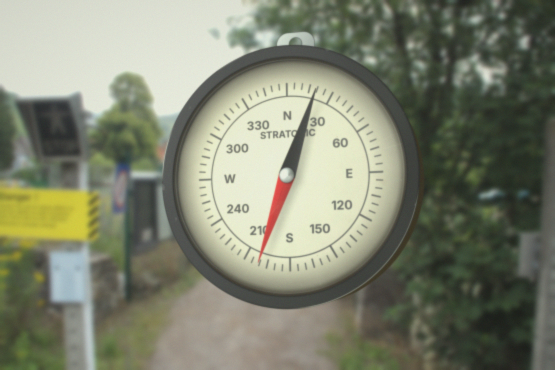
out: value=200 unit=°
